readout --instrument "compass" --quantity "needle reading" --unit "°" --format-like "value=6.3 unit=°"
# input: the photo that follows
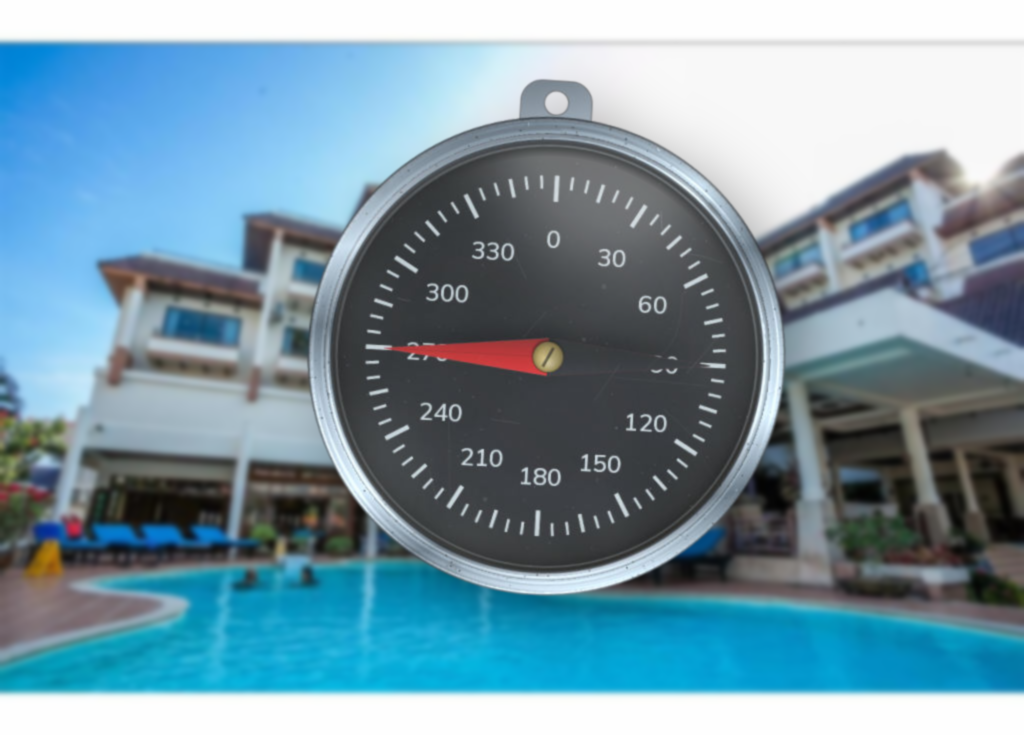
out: value=270 unit=°
